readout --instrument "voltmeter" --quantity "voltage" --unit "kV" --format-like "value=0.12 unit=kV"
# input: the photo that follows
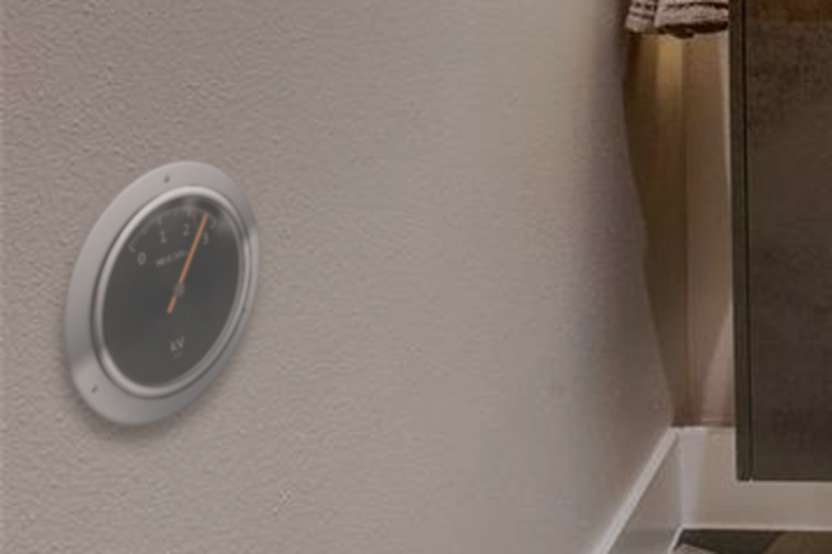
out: value=2.5 unit=kV
